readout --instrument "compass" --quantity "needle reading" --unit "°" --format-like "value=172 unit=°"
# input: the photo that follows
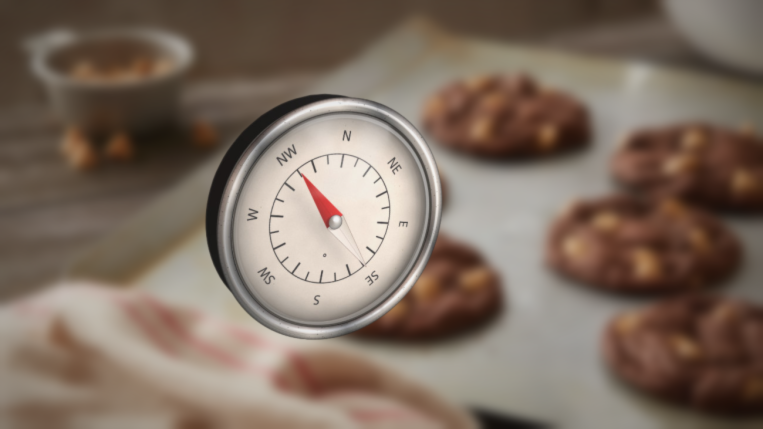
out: value=315 unit=°
